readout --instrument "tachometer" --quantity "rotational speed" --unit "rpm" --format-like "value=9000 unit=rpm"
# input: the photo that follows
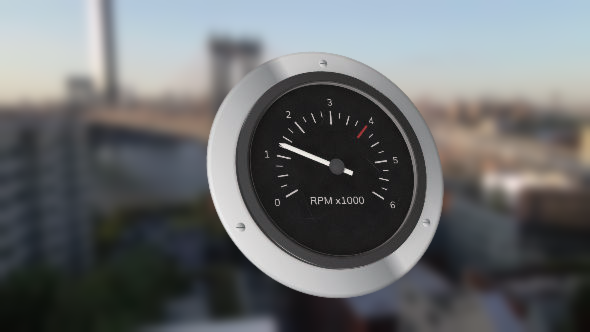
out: value=1250 unit=rpm
